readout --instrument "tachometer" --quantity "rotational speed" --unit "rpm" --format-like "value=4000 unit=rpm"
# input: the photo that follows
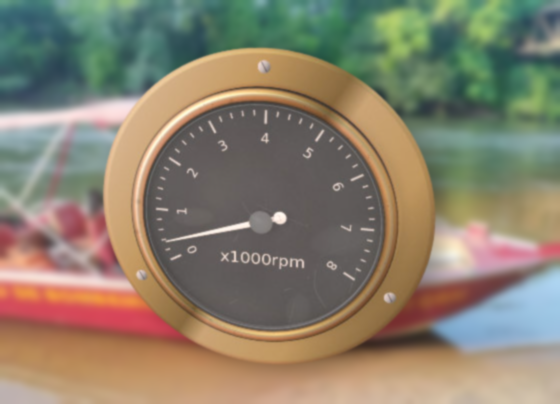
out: value=400 unit=rpm
